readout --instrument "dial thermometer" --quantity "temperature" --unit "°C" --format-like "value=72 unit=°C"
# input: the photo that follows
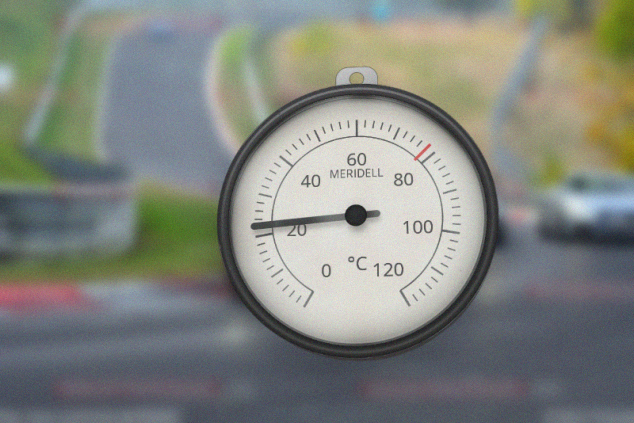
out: value=22 unit=°C
